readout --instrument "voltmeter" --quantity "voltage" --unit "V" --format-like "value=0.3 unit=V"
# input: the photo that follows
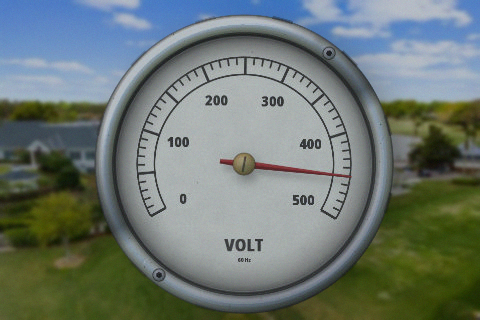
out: value=450 unit=V
